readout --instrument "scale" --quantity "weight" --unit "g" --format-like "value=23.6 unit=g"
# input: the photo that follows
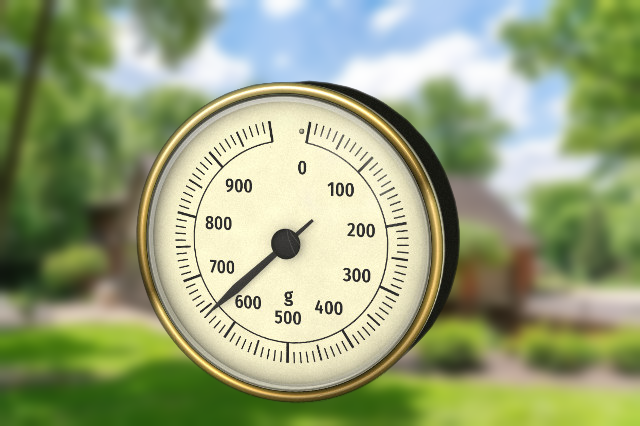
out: value=640 unit=g
